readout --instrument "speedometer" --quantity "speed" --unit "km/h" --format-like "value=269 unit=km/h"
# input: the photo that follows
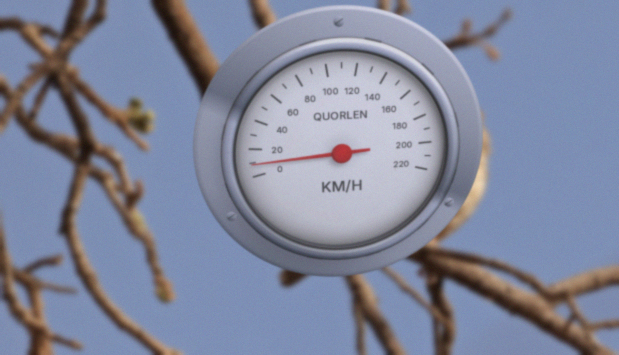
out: value=10 unit=km/h
